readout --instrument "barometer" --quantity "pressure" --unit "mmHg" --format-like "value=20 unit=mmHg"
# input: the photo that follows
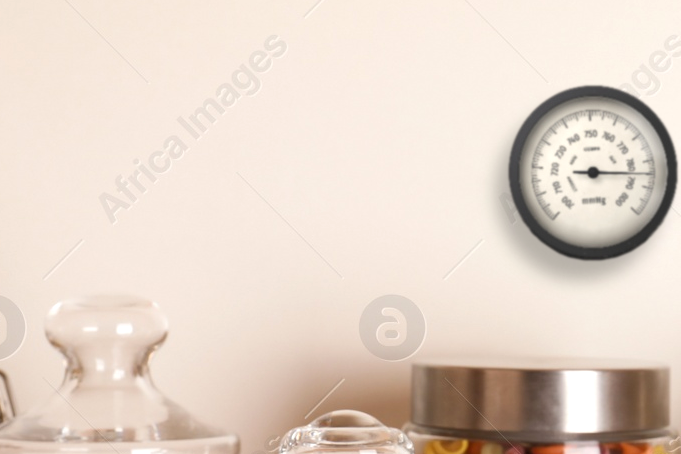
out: value=785 unit=mmHg
